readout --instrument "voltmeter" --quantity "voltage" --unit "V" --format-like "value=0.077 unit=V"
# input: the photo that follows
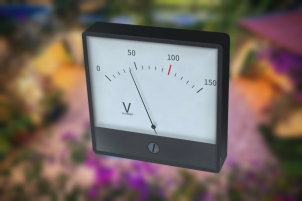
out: value=40 unit=V
